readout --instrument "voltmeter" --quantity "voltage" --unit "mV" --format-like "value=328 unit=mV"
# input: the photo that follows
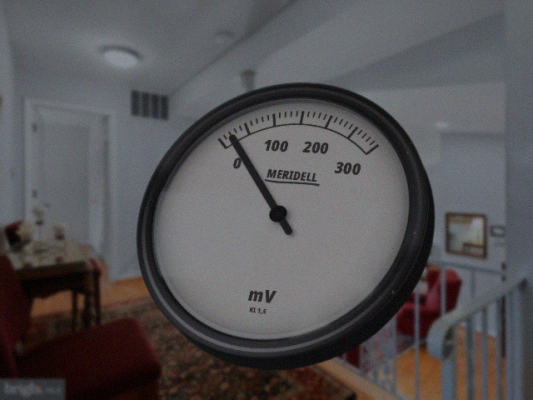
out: value=20 unit=mV
